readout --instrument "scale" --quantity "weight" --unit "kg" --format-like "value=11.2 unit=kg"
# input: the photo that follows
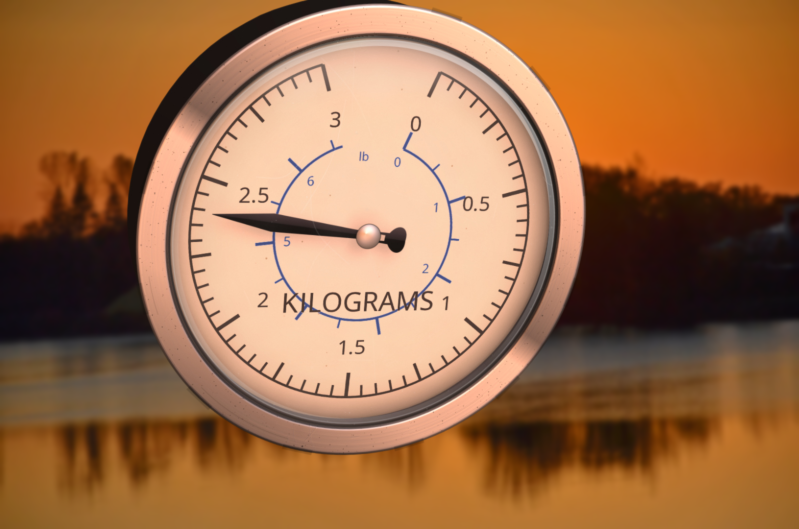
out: value=2.4 unit=kg
